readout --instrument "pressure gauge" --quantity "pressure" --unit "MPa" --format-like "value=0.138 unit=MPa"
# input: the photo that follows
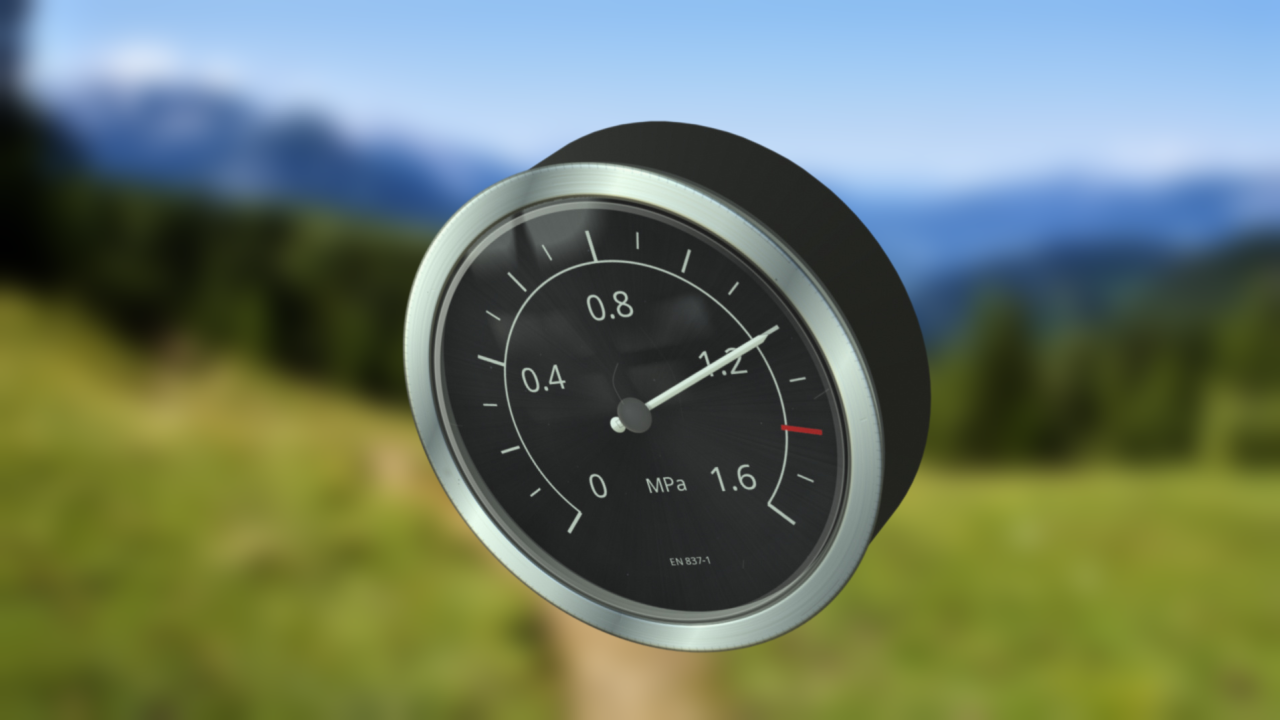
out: value=1.2 unit=MPa
